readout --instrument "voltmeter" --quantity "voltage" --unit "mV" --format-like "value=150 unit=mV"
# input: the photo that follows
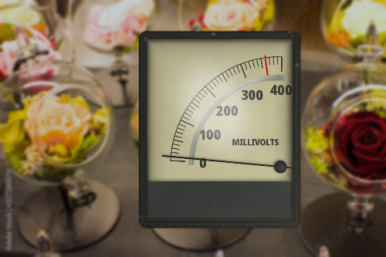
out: value=10 unit=mV
